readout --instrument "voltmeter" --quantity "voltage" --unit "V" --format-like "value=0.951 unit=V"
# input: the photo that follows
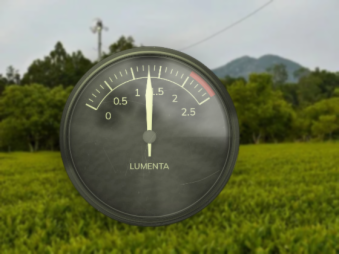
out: value=1.3 unit=V
